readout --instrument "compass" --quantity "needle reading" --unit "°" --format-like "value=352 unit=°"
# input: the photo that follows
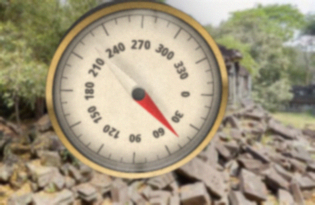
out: value=45 unit=°
